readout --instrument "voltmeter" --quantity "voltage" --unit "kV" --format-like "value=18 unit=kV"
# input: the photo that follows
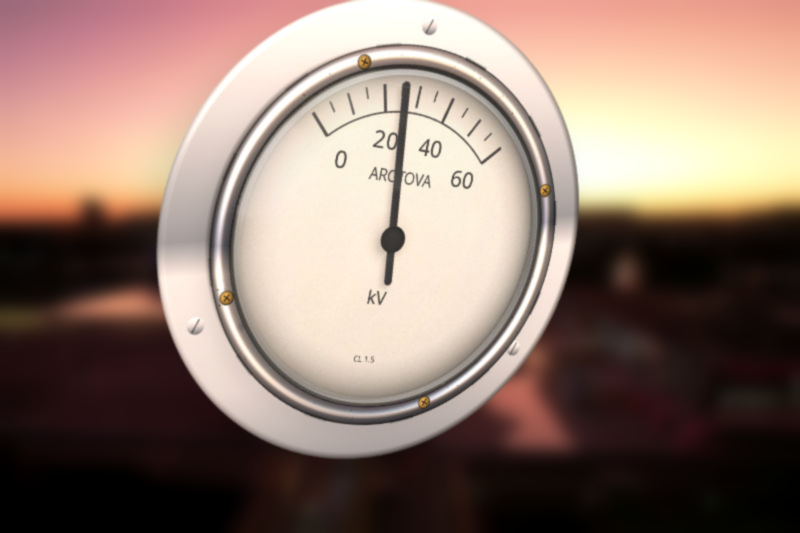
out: value=25 unit=kV
